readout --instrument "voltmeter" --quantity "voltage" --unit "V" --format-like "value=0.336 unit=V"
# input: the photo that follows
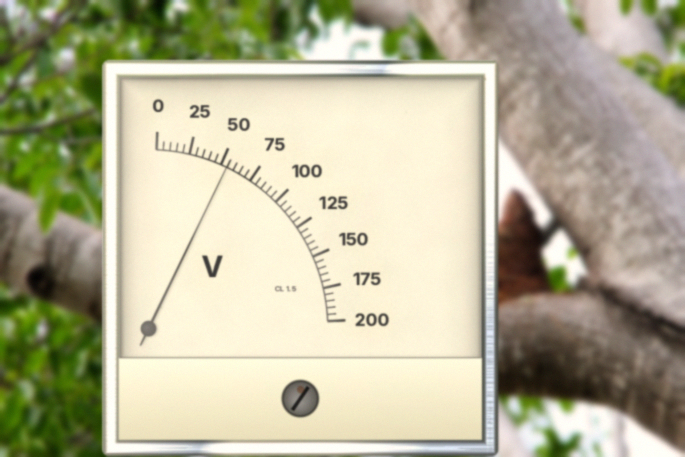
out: value=55 unit=V
